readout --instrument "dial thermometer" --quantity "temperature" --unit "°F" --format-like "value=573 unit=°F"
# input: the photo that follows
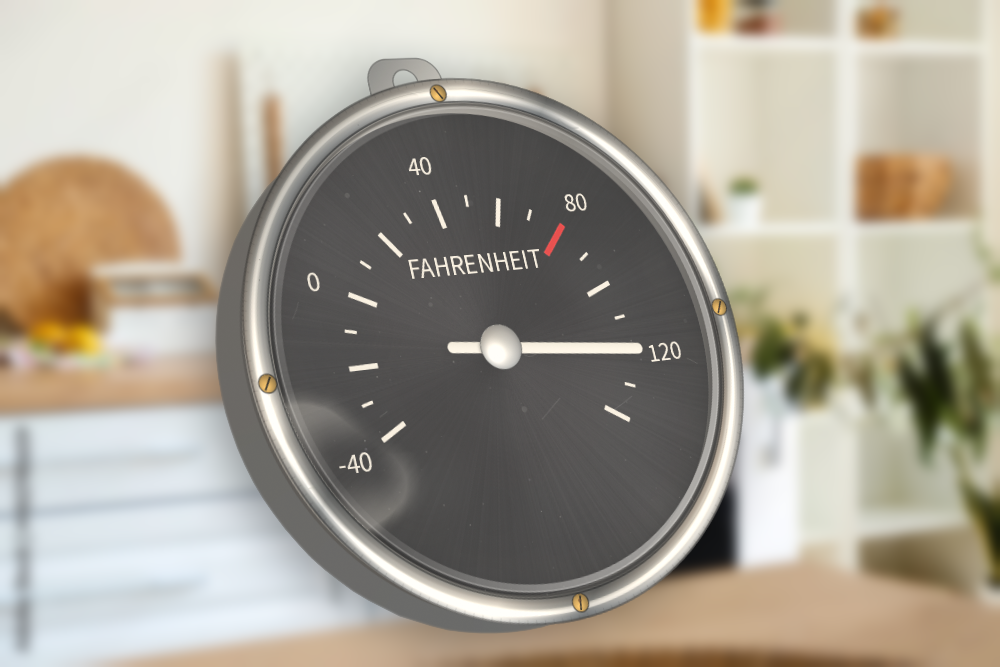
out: value=120 unit=°F
